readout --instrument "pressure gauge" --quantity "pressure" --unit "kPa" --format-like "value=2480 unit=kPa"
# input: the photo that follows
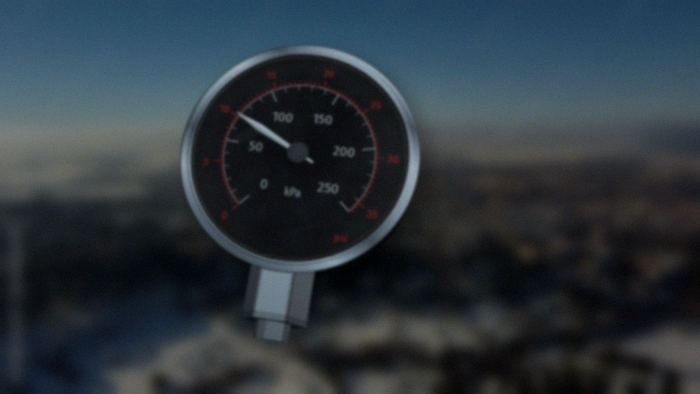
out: value=70 unit=kPa
